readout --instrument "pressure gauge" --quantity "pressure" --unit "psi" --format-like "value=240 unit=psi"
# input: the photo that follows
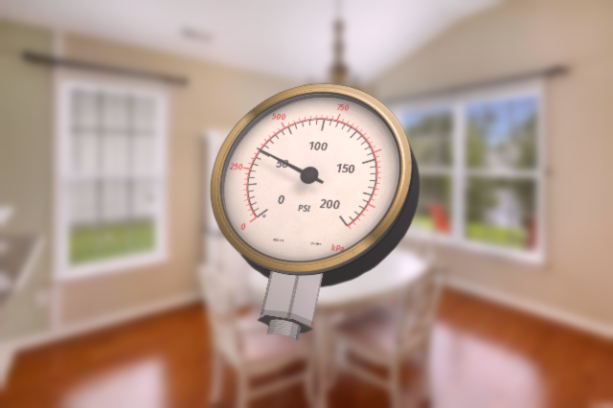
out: value=50 unit=psi
